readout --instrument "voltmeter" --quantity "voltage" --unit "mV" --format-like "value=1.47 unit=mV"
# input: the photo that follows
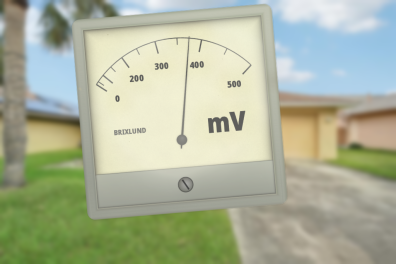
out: value=375 unit=mV
